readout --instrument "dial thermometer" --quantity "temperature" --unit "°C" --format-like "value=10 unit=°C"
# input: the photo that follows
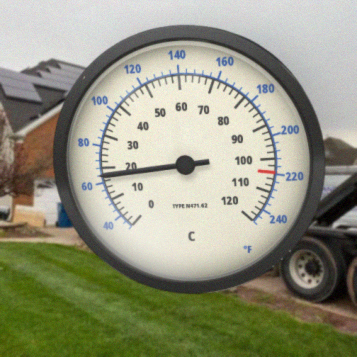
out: value=18 unit=°C
